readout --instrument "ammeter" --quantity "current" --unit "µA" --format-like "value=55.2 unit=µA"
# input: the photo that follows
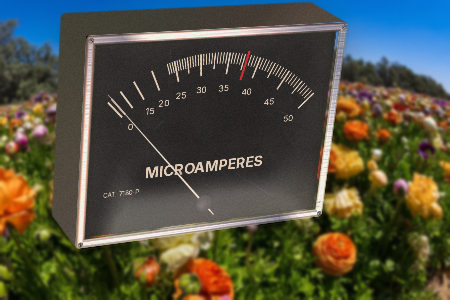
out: value=5 unit=µA
